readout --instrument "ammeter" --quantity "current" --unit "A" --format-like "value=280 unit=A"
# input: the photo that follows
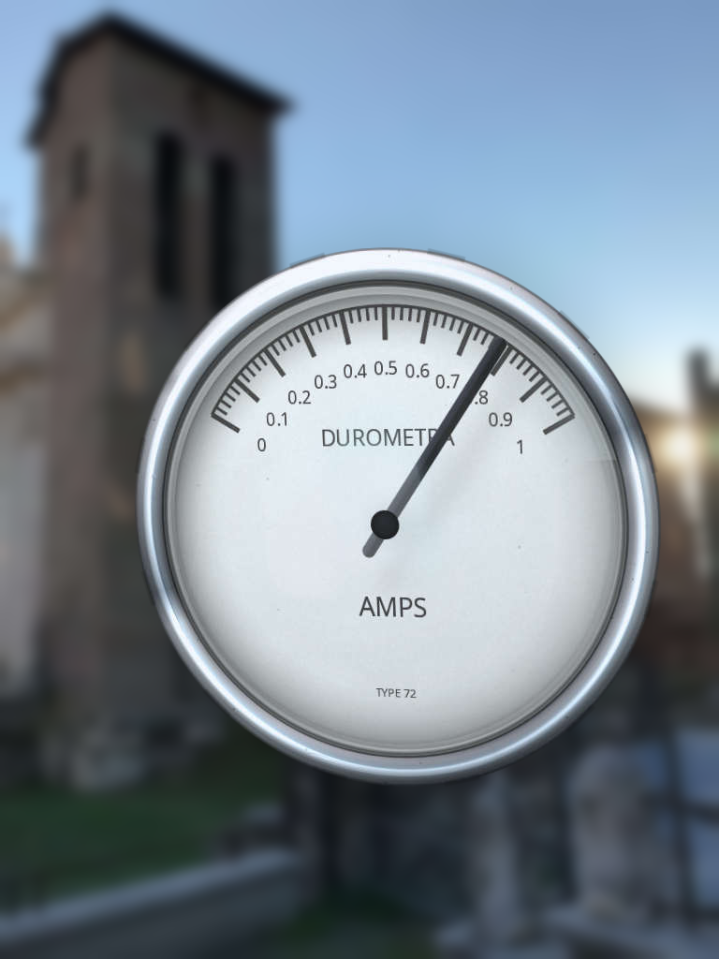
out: value=0.78 unit=A
